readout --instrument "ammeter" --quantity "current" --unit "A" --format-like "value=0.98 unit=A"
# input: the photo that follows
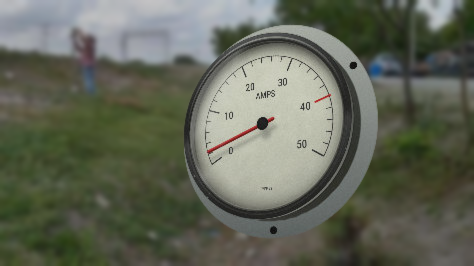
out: value=2 unit=A
